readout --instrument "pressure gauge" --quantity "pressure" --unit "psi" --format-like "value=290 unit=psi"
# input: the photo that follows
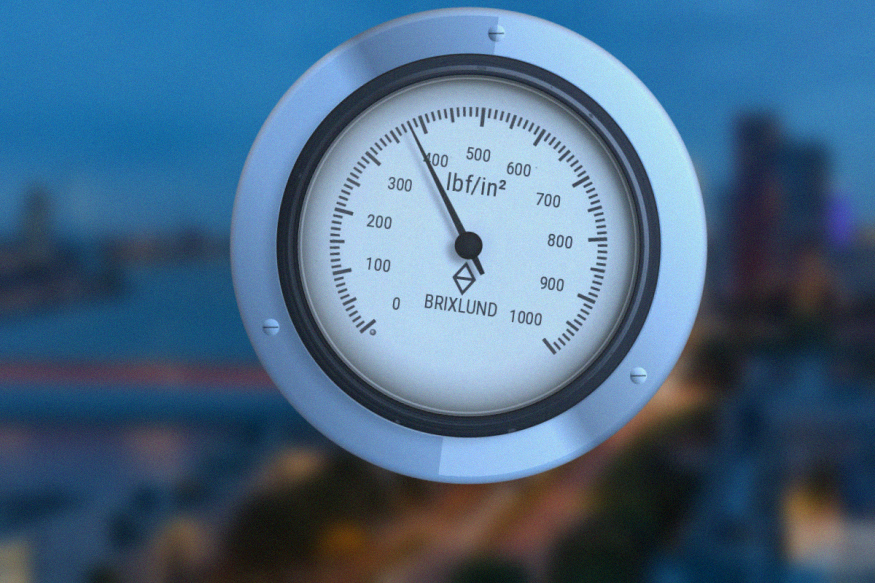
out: value=380 unit=psi
